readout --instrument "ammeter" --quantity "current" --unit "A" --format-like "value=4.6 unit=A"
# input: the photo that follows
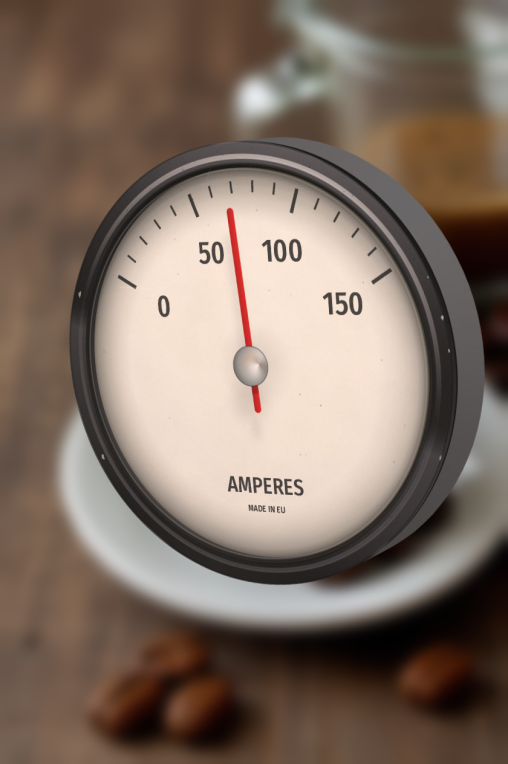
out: value=70 unit=A
